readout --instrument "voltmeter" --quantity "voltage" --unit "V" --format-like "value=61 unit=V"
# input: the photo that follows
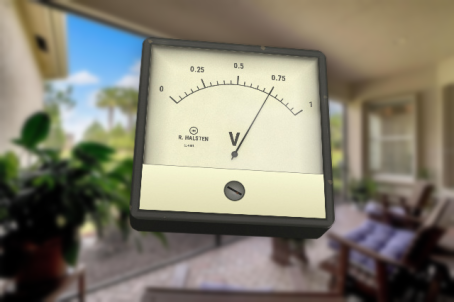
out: value=0.75 unit=V
